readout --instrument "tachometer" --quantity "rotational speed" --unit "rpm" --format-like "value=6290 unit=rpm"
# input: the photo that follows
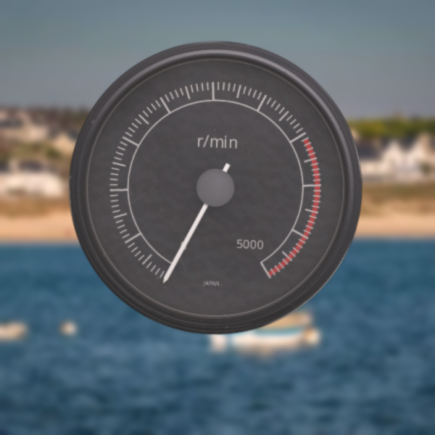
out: value=0 unit=rpm
